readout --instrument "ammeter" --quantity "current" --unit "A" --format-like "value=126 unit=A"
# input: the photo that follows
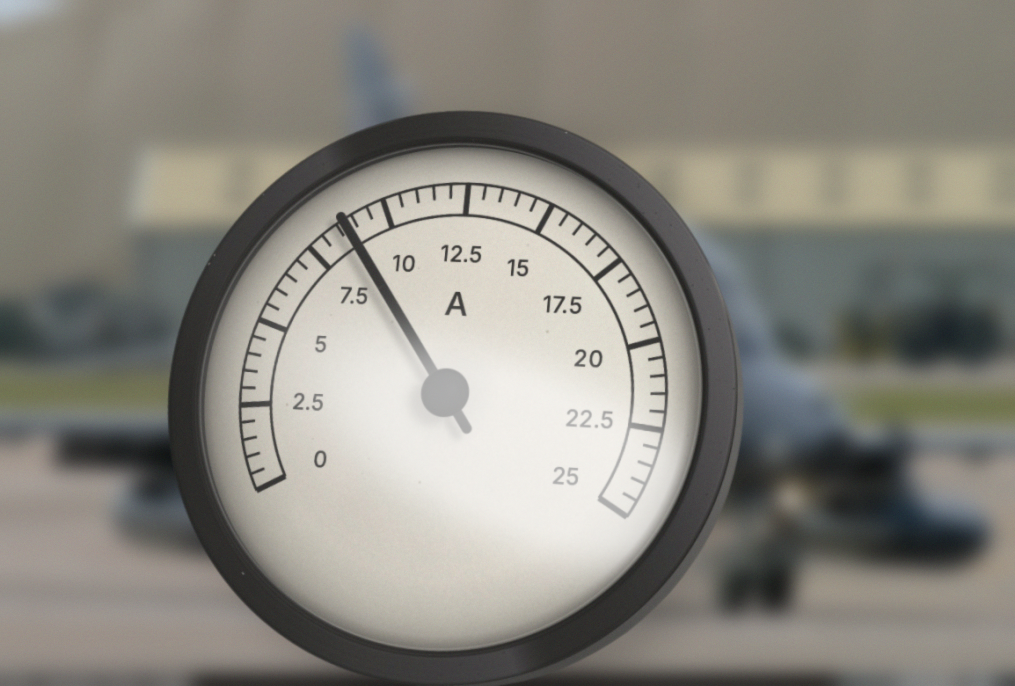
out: value=8.75 unit=A
